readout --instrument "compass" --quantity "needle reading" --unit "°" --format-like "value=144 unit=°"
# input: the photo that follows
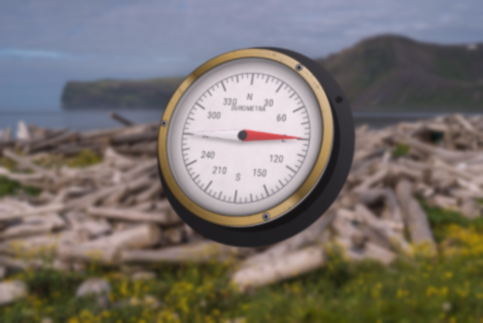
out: value=90 unit=°
